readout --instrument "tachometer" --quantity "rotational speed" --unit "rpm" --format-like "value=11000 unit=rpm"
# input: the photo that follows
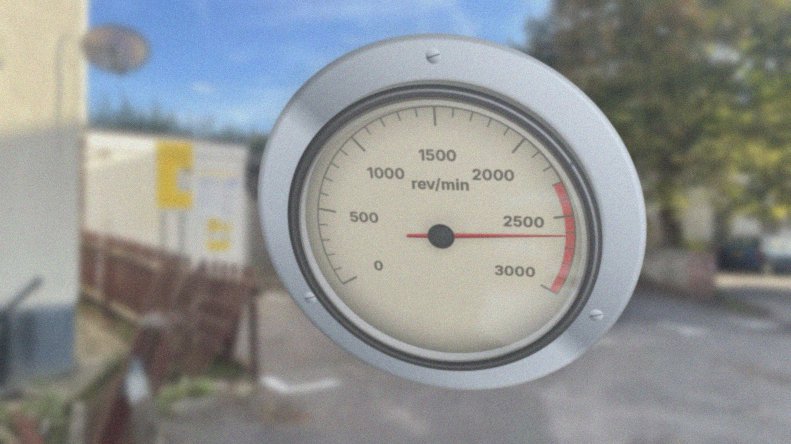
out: value=2600 unit=rpm
